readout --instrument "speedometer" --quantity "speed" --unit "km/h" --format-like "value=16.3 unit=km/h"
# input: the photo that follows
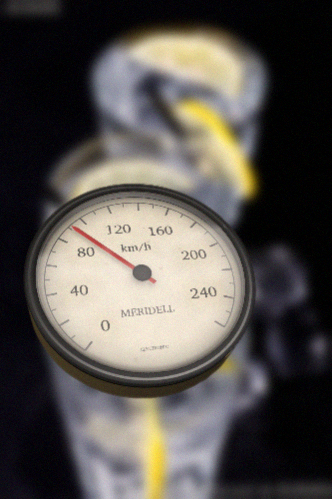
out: value=90 unit=km/h
